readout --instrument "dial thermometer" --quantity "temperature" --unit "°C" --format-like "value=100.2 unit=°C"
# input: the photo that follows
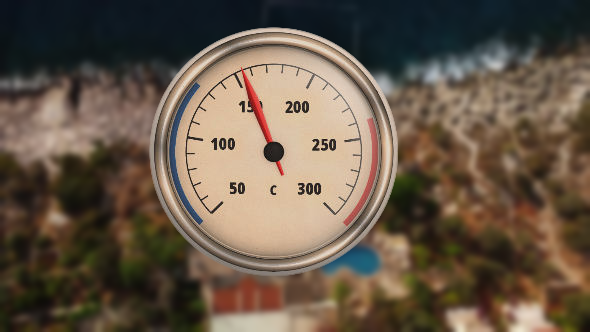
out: value=155 unit=°C
